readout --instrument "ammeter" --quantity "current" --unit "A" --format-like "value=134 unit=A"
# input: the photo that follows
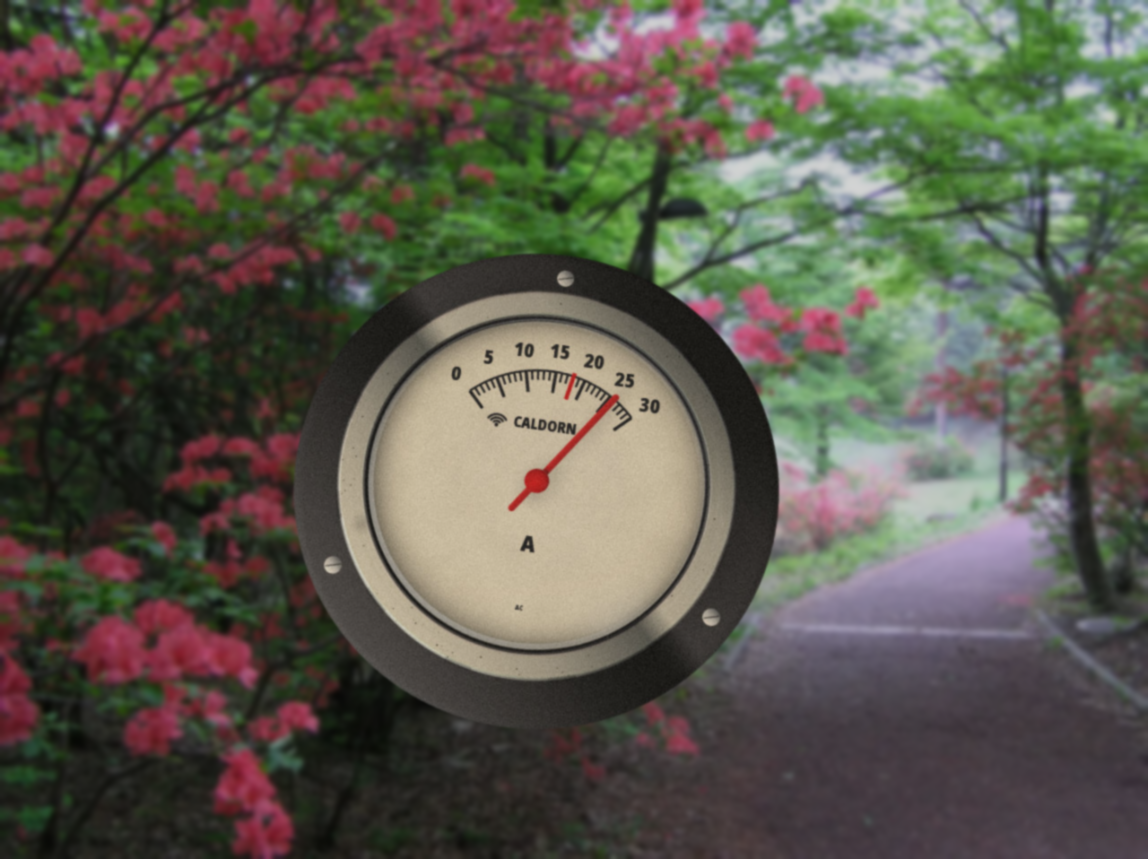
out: value=26 unit=A
